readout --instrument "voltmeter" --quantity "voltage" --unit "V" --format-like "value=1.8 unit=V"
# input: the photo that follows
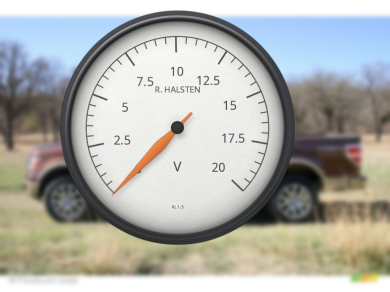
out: value=0 unit=V
